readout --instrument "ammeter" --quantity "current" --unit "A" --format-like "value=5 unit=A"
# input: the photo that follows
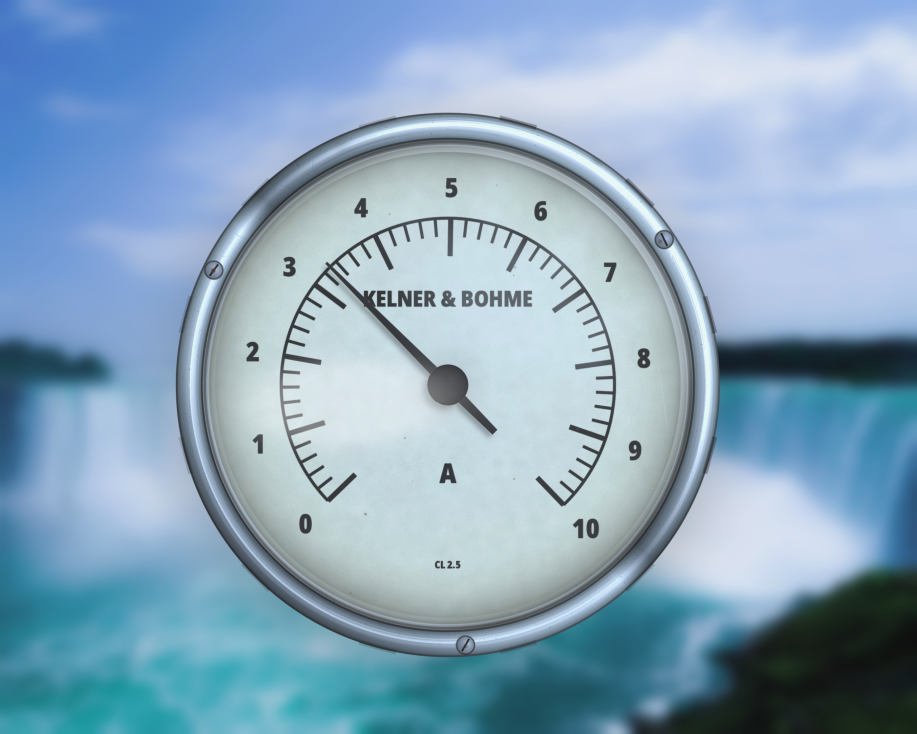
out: value=3.3 unit=A
